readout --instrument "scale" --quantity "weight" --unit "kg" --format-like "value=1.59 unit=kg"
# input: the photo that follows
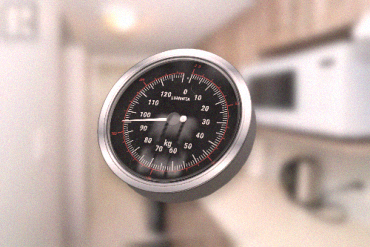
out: value=95 unit=kg
